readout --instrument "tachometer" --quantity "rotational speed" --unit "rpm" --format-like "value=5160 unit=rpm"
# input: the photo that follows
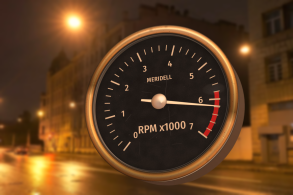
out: value=6200 unit=rpm
